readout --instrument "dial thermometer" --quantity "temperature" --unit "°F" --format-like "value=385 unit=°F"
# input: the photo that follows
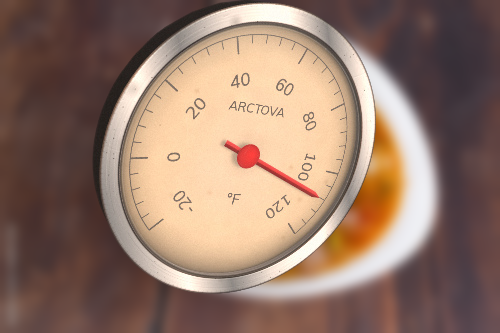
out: value=108 unit=°F
